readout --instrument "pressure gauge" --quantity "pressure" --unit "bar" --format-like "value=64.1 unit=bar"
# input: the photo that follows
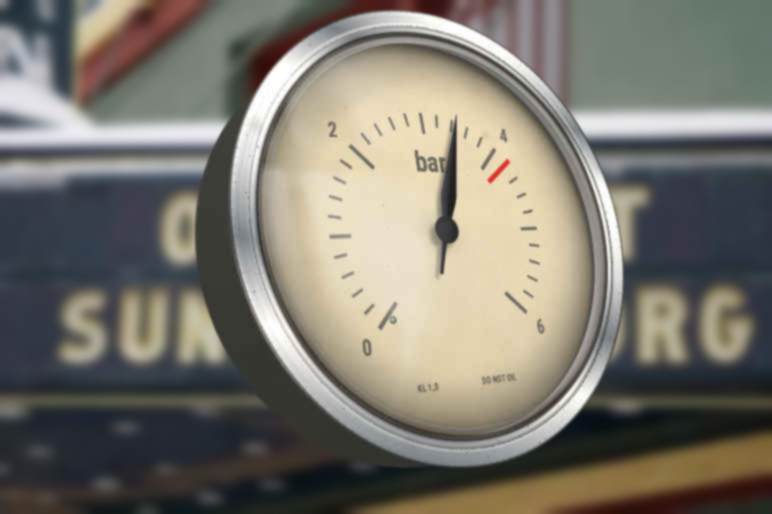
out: value=3.4 unit=bar
